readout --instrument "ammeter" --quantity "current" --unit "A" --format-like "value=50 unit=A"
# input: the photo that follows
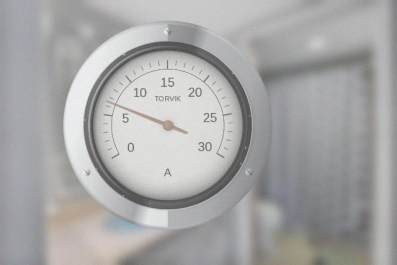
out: value=6.5 unit=A
